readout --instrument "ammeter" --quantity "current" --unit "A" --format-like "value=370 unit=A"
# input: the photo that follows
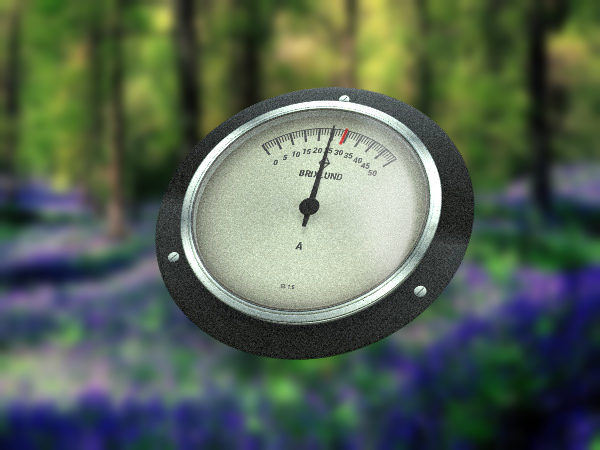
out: value=25 unit=A
